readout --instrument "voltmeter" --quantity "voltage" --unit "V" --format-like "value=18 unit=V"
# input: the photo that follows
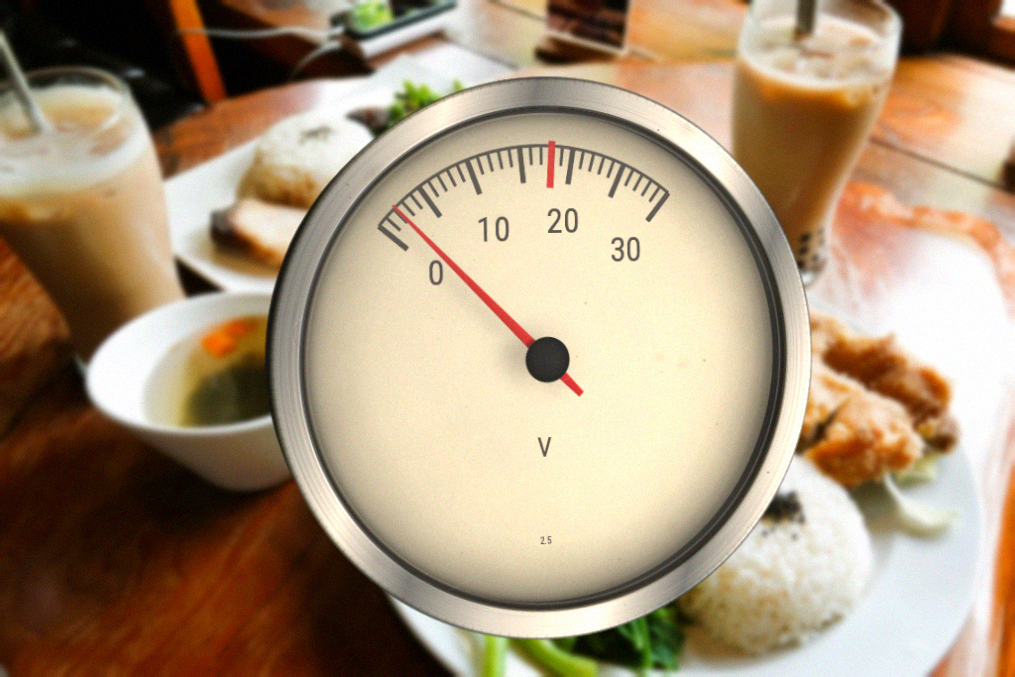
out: value=2 unit=V
